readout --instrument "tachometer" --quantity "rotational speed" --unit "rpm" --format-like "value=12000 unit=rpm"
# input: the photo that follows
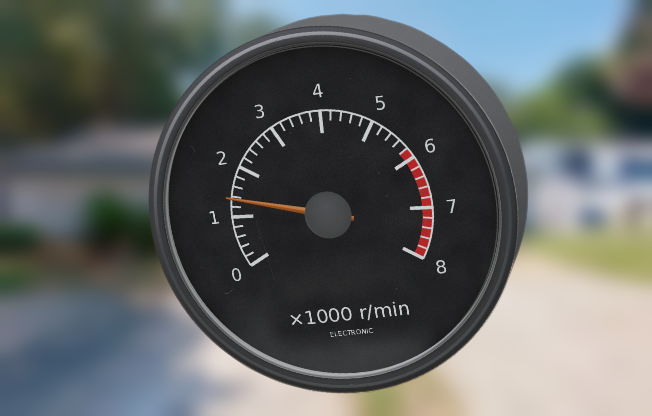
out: value=1400 unit=rpm
